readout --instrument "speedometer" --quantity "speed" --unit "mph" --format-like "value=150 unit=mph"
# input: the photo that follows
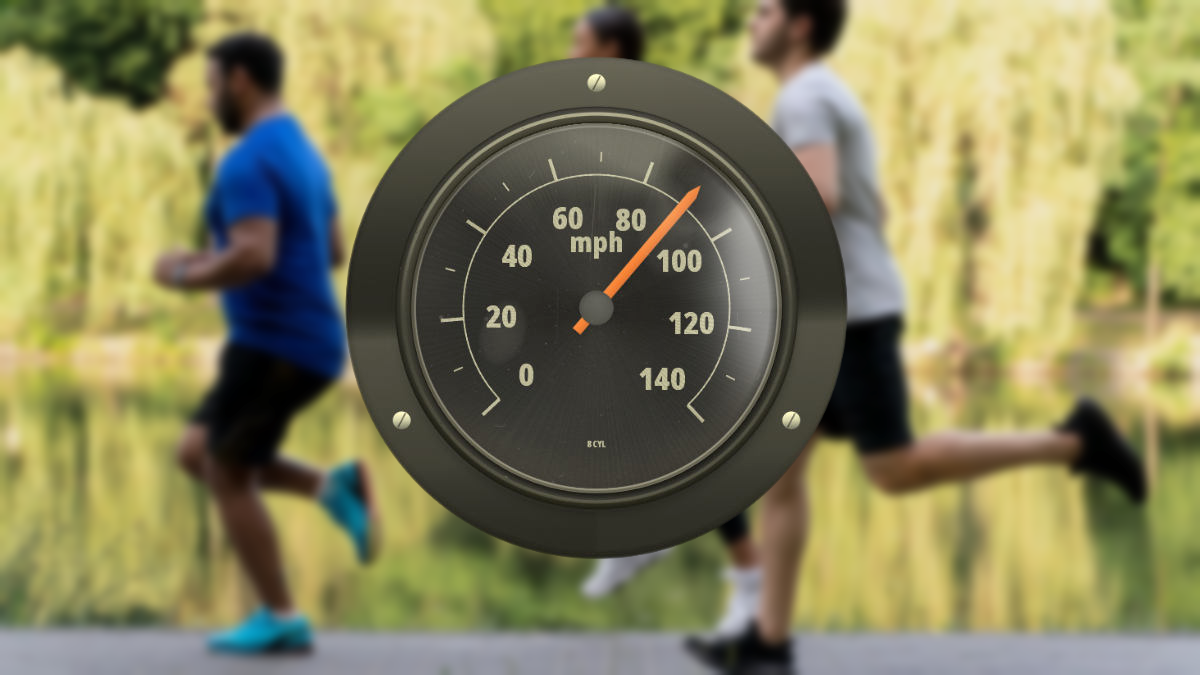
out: value=90 unit=mph
